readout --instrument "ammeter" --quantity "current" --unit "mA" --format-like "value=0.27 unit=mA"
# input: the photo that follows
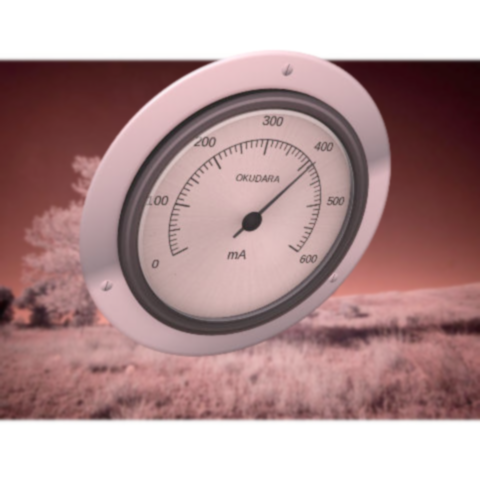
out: value=400 unit=mA
